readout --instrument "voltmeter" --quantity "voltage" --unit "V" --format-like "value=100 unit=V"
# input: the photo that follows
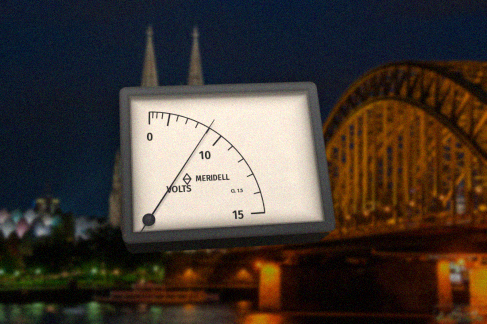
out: value=9 unit=V
